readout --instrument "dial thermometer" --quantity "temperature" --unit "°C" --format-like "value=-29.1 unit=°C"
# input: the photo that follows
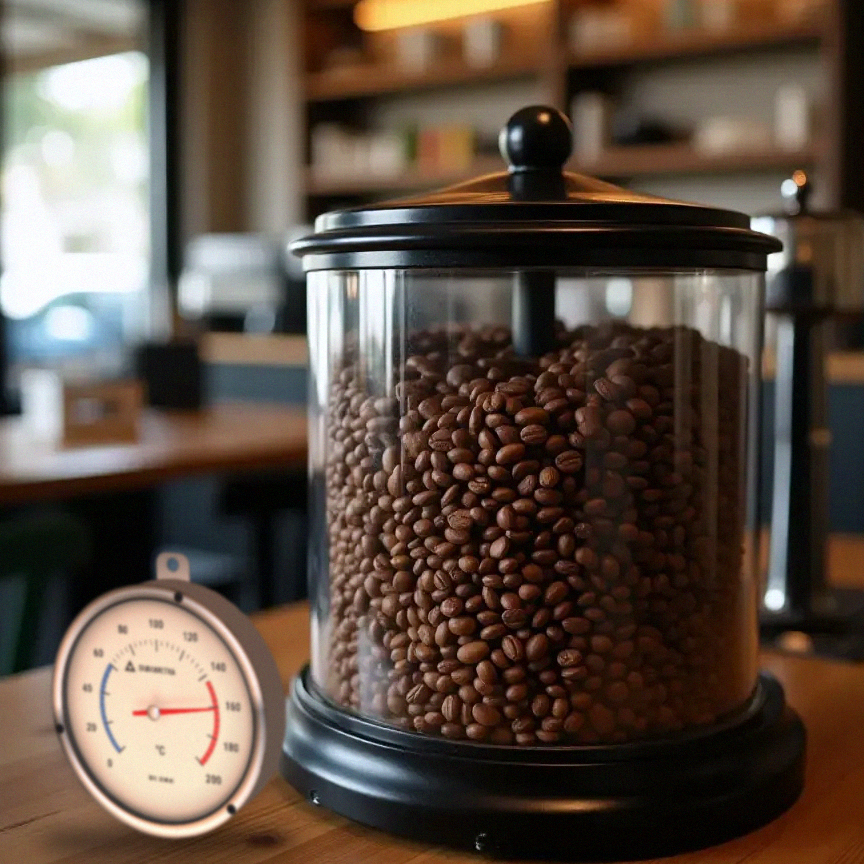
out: value=160 unit=°C
